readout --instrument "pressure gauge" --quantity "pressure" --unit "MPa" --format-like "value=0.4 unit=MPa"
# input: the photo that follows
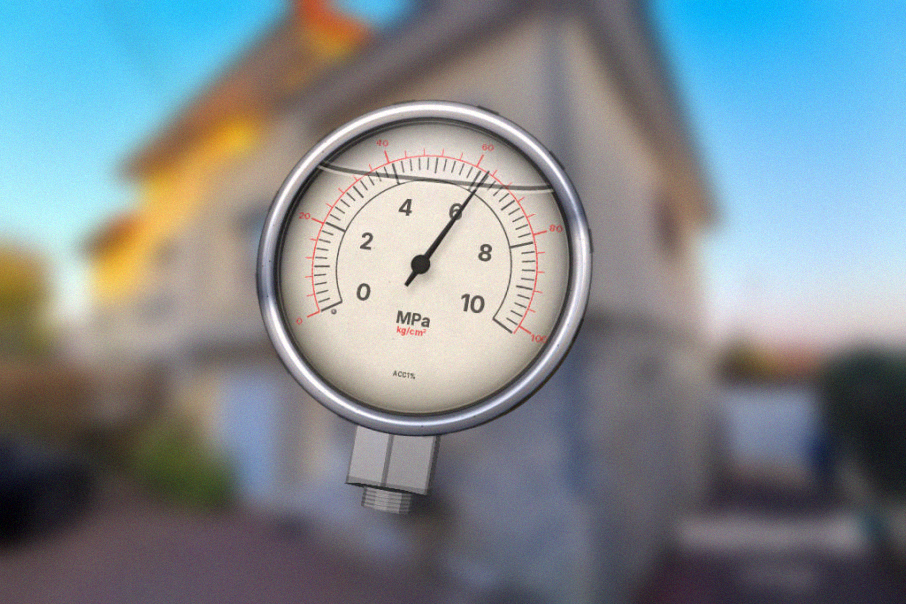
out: value=6.2 unit=MPa
